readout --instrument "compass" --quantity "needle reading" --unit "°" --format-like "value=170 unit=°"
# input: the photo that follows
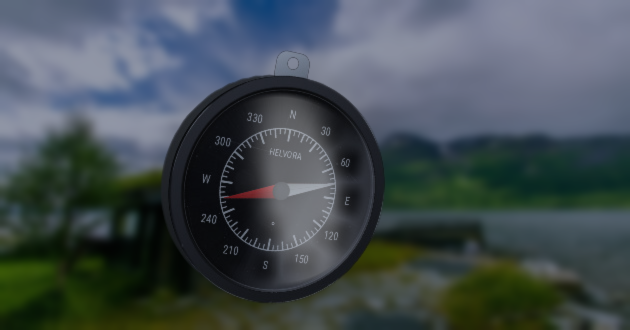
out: value=255 unit=°
